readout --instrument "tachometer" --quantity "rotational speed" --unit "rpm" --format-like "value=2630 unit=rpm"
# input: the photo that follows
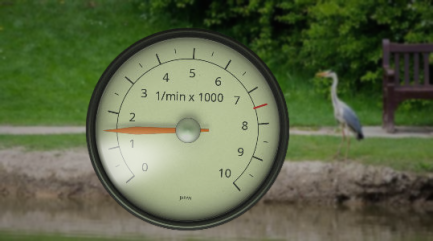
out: value=1500 unit=rpm
